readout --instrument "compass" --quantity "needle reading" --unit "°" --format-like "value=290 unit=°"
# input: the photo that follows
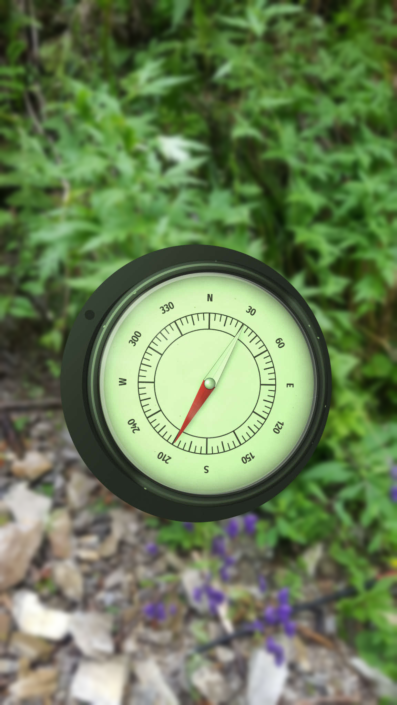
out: value=210 unit=°
